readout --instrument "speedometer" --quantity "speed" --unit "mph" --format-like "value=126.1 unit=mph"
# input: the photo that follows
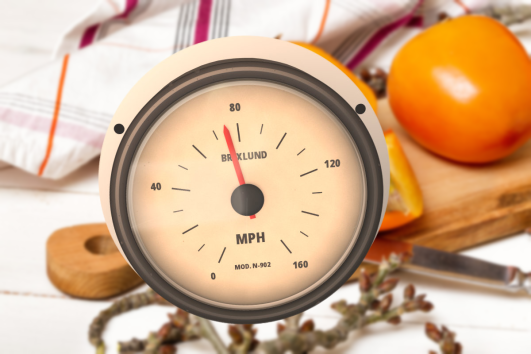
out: value=75 unit=mph
